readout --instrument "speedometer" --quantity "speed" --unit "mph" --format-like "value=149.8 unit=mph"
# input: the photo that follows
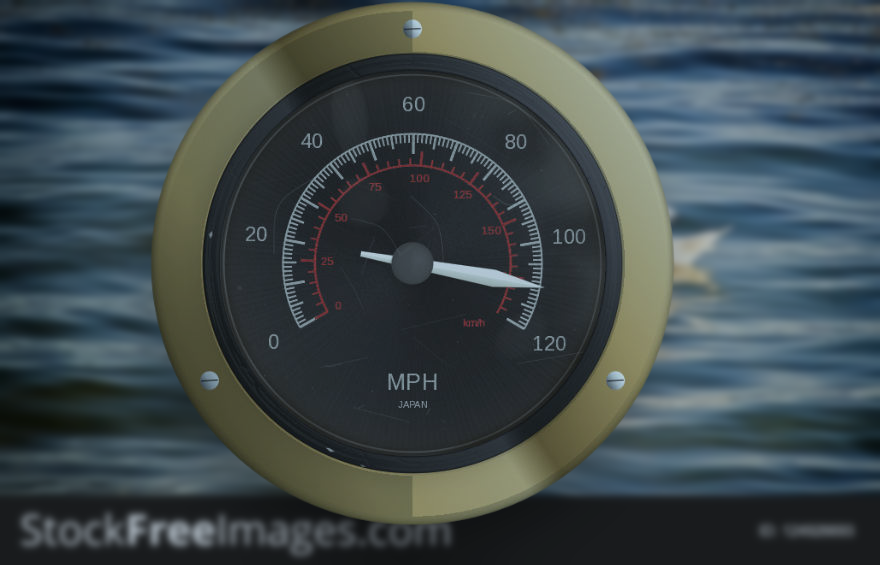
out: value=110 unit=mph
